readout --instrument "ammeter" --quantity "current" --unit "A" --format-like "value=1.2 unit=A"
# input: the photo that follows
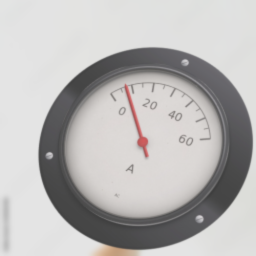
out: value=7.5 unit=A
